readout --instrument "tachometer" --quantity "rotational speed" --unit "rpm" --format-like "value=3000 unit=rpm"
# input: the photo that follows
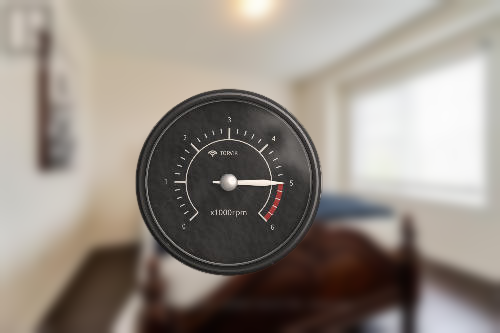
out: value=5000 unit=rpm
